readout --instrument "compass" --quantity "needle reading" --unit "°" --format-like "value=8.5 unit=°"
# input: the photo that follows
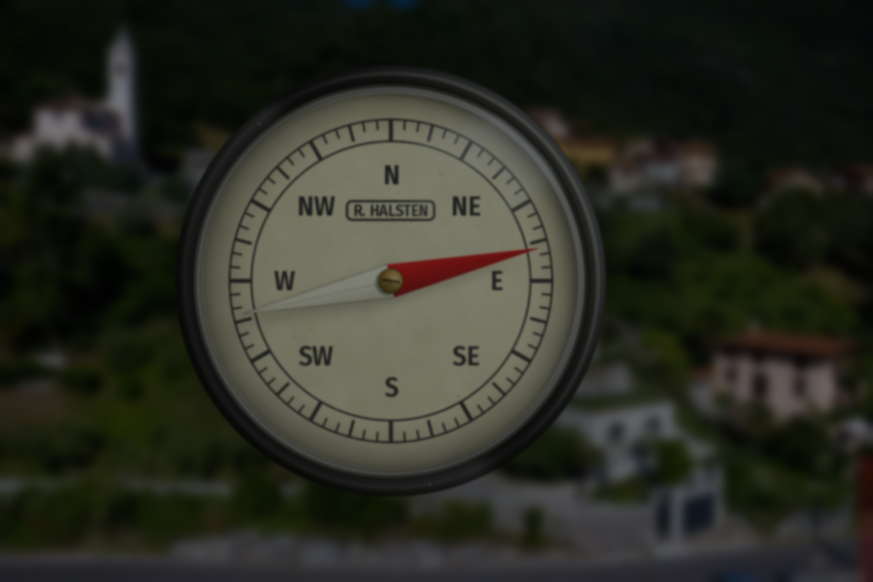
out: value=77.5 unit=°
